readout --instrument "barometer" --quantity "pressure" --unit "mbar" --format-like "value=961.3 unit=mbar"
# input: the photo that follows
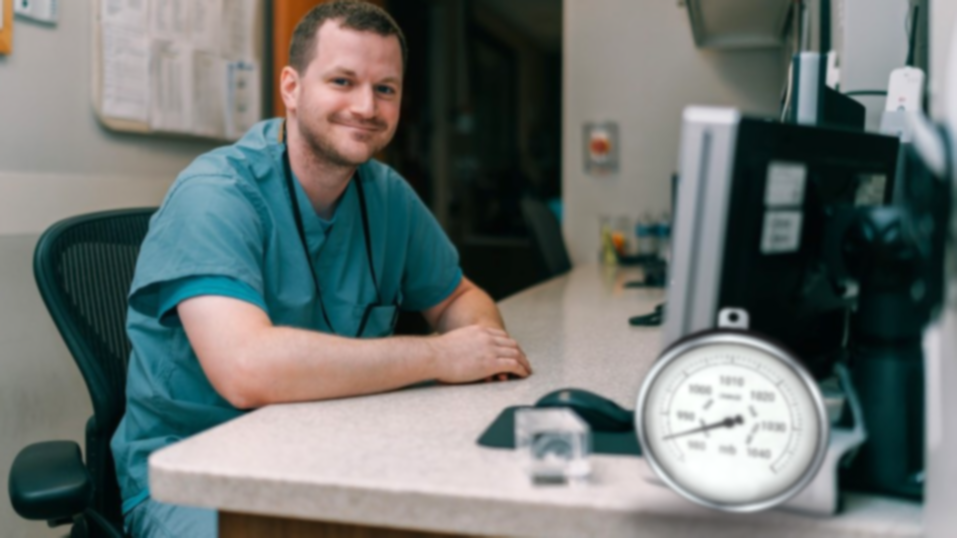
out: value=985 unit=mbar
